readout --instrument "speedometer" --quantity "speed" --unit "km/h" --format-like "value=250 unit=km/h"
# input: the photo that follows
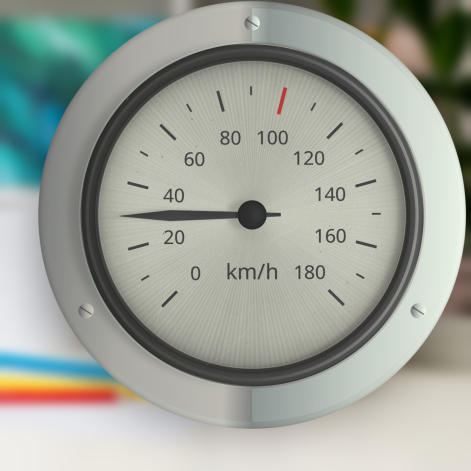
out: value=30 unit=km/h
